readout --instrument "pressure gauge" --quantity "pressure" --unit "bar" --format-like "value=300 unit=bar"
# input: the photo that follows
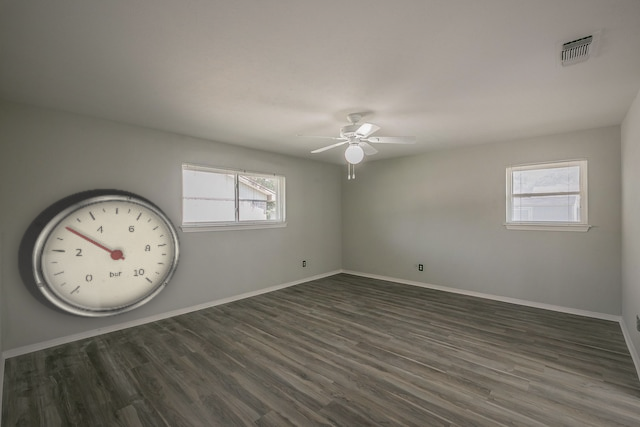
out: value=3 unit=bar
